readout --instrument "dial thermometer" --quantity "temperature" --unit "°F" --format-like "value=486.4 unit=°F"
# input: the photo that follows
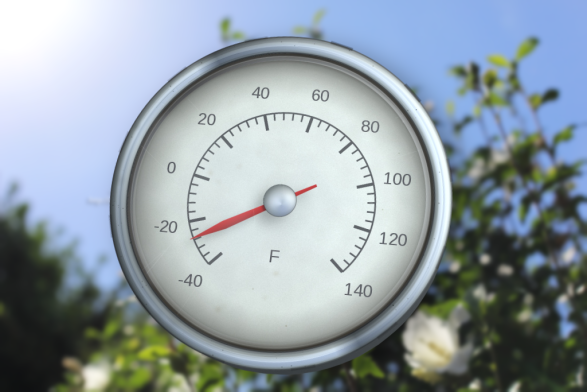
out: value=-28 unit=°F
